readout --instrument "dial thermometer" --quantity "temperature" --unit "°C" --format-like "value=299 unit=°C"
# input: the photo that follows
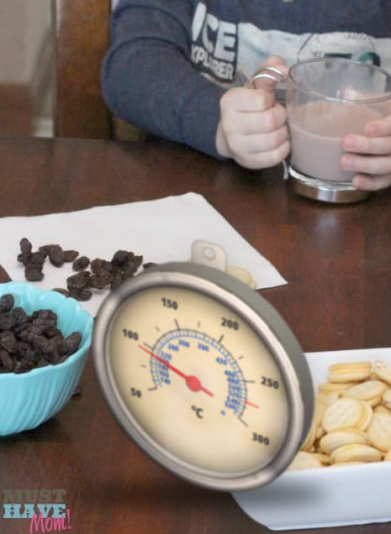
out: value=100 unit=°C
